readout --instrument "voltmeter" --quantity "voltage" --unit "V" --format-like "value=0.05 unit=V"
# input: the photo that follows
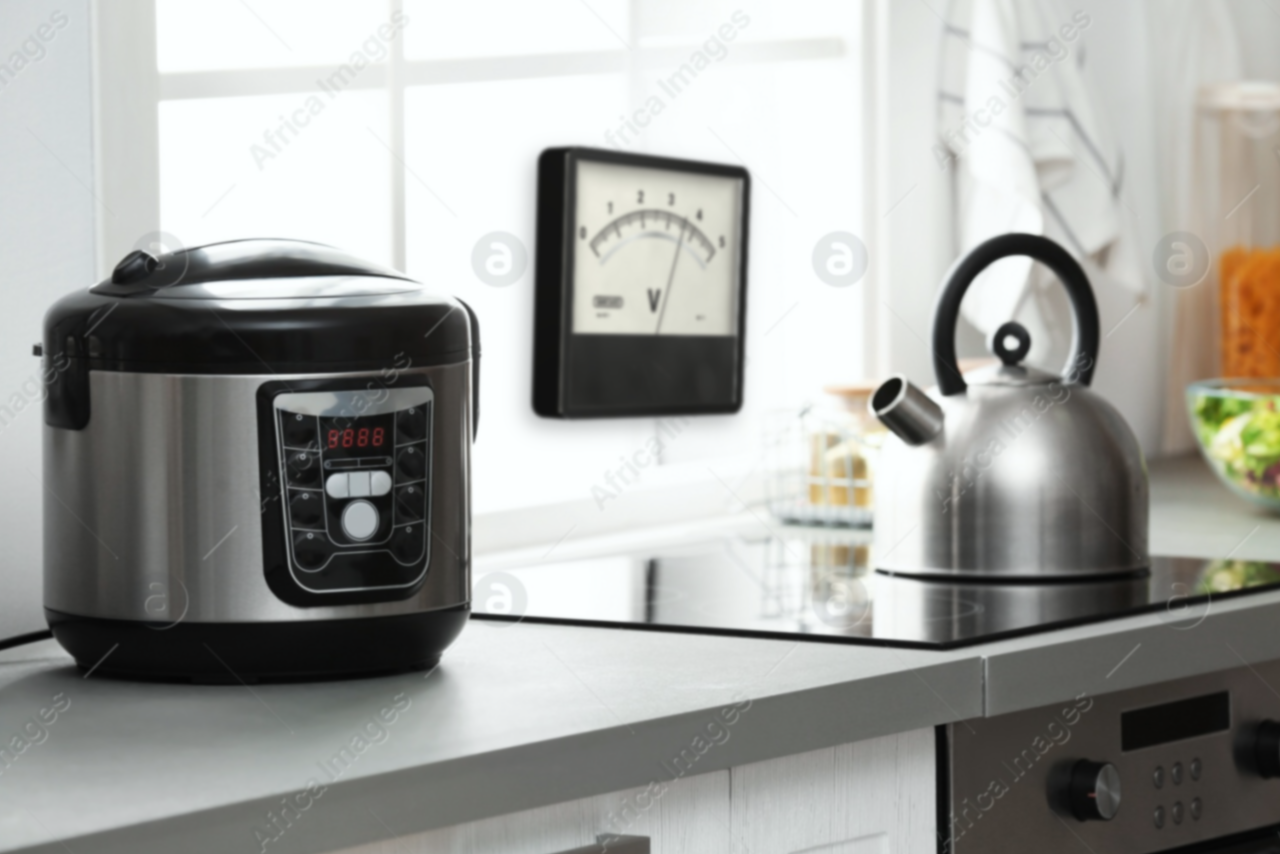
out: value=3.5 unit=V
